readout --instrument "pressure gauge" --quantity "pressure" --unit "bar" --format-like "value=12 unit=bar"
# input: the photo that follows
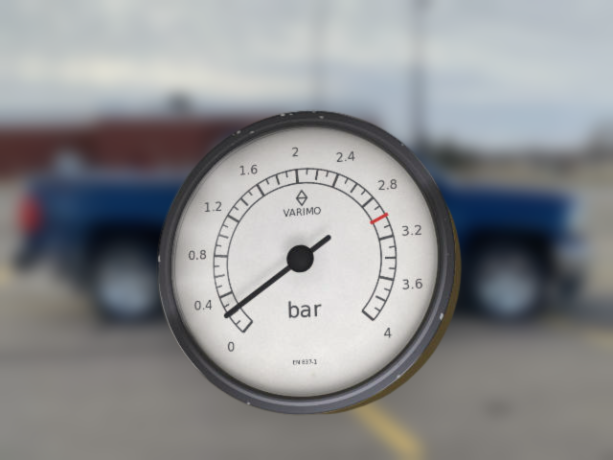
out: value=0.2 unit=bar
